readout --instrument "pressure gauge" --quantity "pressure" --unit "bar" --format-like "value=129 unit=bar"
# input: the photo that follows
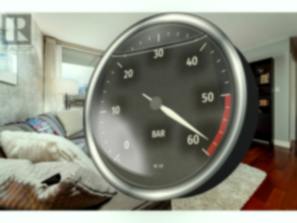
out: value=58 unit=bar
